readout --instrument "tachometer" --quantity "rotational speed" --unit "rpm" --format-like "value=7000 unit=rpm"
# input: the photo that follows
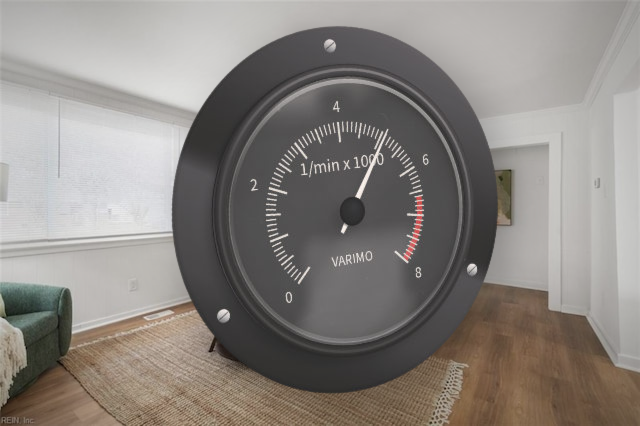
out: value=5000 unit=rpm
